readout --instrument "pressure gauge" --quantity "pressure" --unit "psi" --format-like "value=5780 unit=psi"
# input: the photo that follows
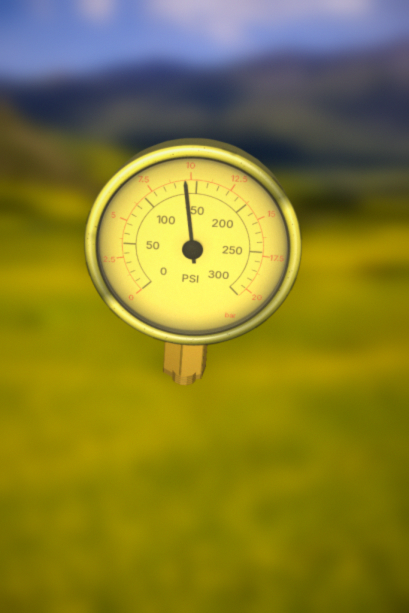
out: value=140 unit=psi
